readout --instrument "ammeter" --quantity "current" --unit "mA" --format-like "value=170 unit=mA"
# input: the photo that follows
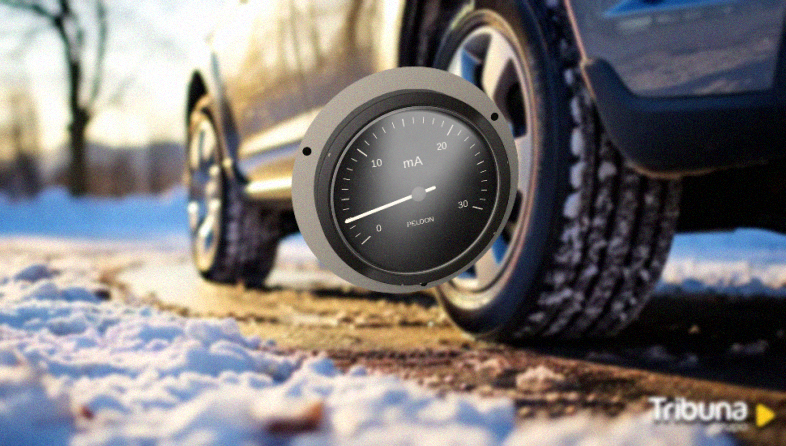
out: value=3 unit=mA
